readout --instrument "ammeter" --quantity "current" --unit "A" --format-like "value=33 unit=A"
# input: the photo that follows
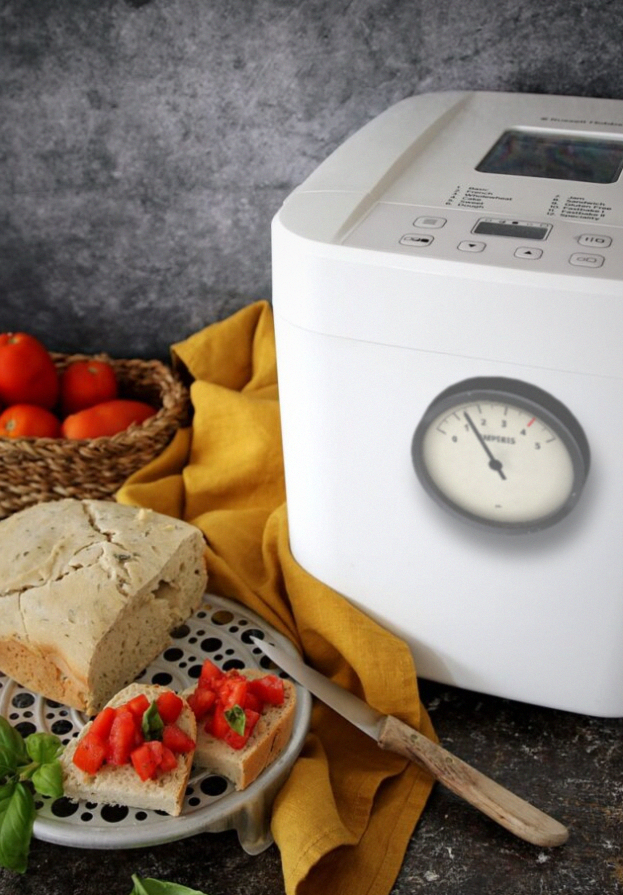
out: value=1.5 unit=A
